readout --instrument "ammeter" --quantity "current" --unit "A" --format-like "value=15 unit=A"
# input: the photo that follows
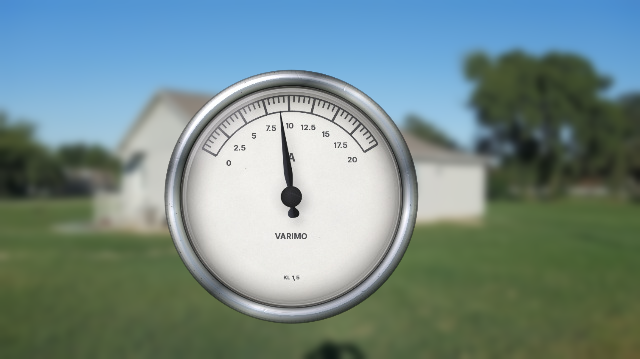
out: value=9 unit=A
